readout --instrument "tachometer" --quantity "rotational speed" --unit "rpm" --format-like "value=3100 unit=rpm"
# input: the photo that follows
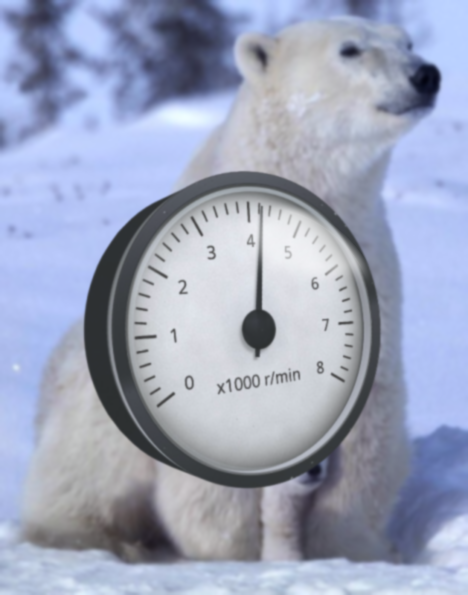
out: value=4200 unit=rpm
